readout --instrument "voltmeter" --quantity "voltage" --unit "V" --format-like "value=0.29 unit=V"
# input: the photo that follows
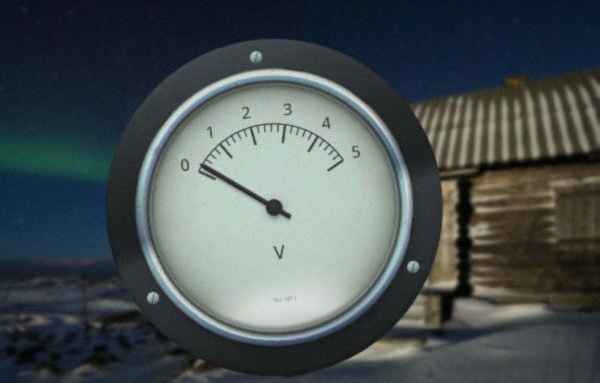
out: value=0.2 unit=V
